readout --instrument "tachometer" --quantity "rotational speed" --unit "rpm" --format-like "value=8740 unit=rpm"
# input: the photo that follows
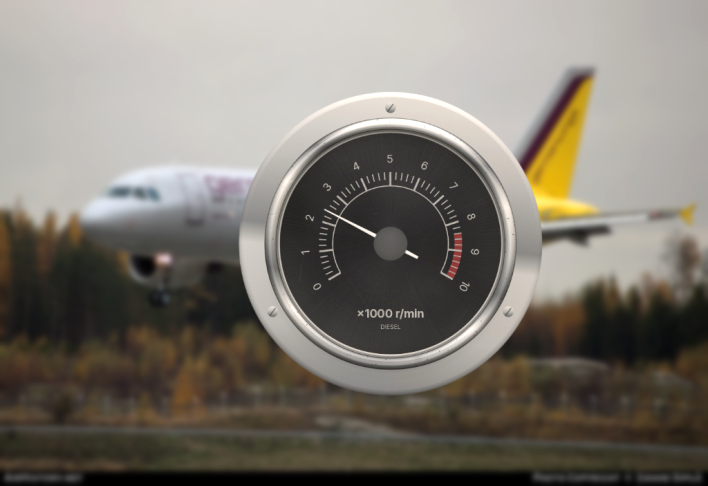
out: value=2400 unit=rpm
